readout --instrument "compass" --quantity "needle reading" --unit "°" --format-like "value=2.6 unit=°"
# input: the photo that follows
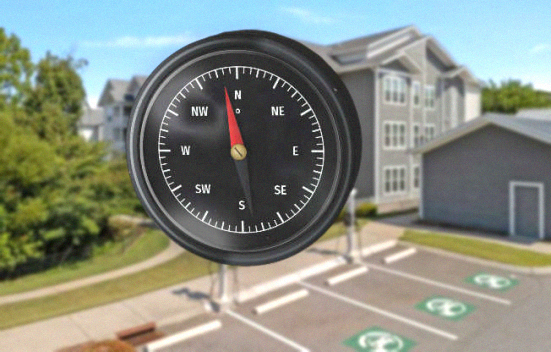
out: value=350 unit=°
